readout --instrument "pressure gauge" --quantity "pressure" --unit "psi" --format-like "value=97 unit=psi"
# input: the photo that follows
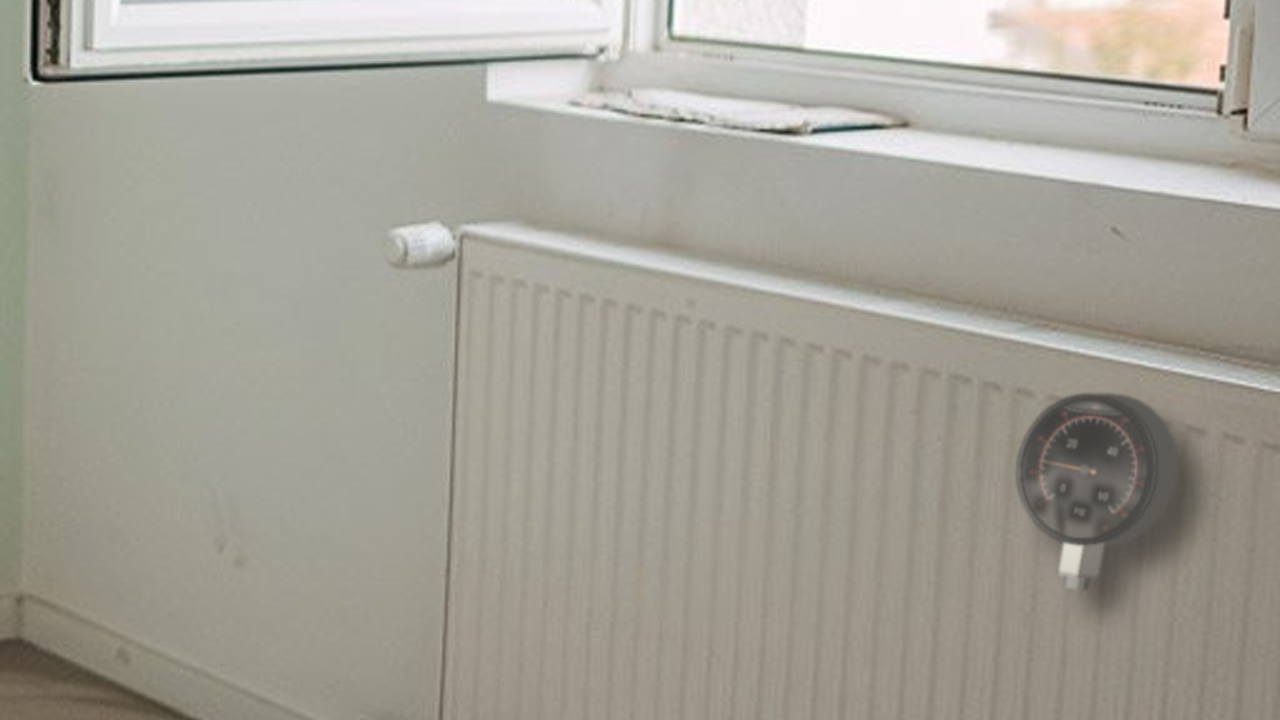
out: value=10 unit=psi
